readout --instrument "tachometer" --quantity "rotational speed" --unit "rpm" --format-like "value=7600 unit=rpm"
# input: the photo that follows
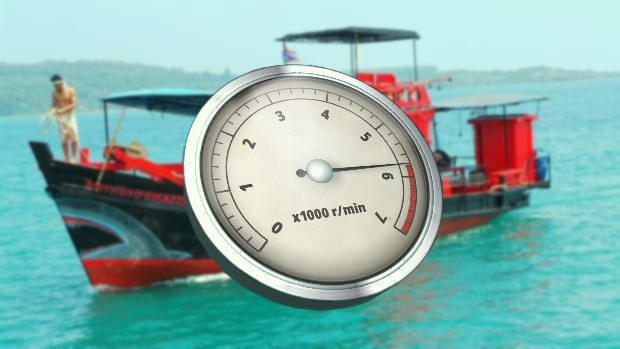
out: value=5800 unit=rpm
